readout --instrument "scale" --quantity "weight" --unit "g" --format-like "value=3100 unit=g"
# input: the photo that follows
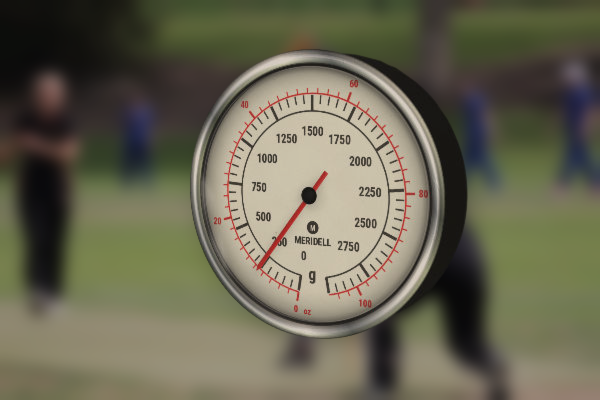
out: value=250 unit=g
